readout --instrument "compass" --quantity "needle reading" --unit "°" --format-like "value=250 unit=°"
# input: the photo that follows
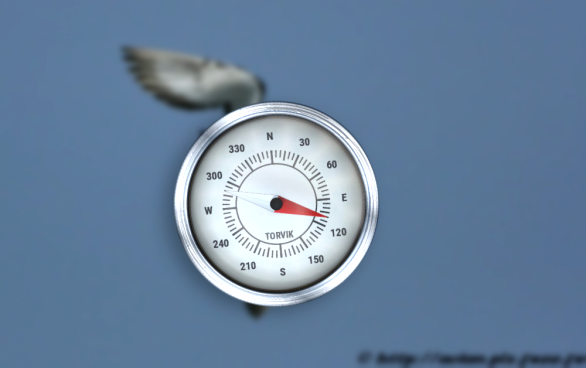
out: value=110 unit=°
